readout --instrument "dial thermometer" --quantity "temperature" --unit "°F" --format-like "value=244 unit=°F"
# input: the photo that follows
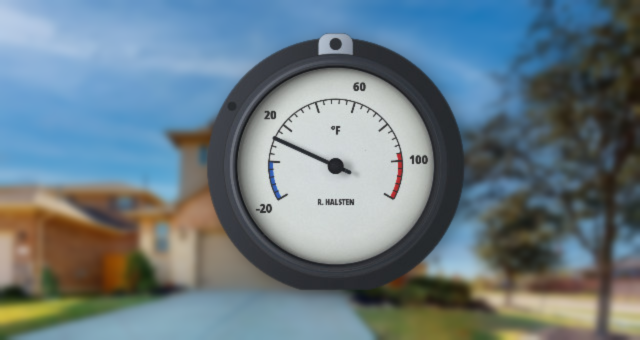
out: value=12 unit=°F
